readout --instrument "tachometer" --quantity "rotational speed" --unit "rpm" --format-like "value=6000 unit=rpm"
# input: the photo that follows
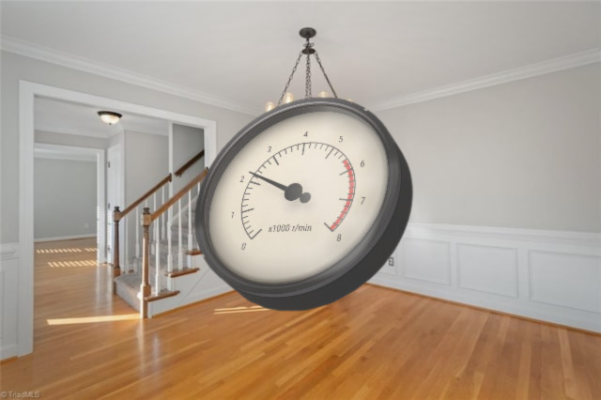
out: value=2200 unit=rpm
